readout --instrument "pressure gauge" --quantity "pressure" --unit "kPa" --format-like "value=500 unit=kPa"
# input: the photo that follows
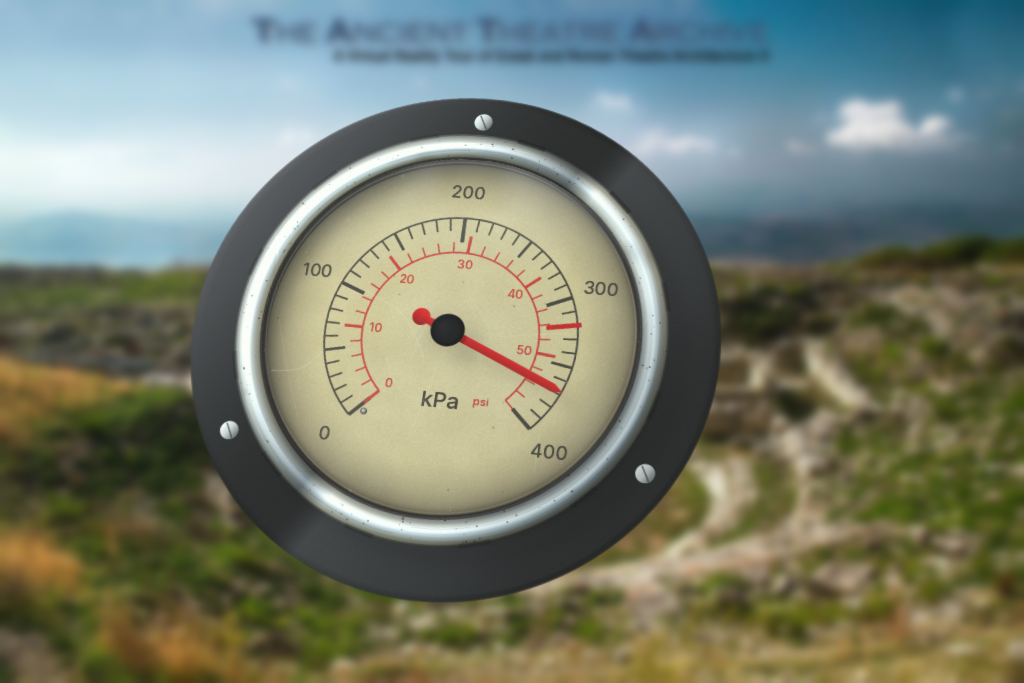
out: value=370 unit=kPa
